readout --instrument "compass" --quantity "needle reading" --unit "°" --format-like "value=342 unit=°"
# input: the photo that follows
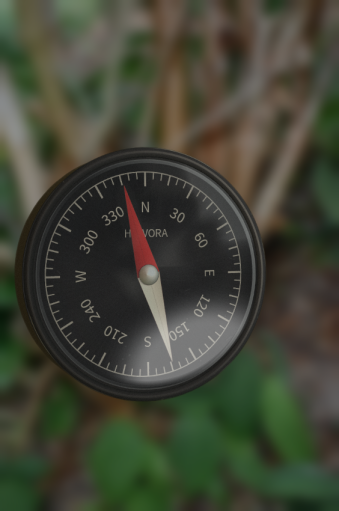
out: value=345 unit=°
